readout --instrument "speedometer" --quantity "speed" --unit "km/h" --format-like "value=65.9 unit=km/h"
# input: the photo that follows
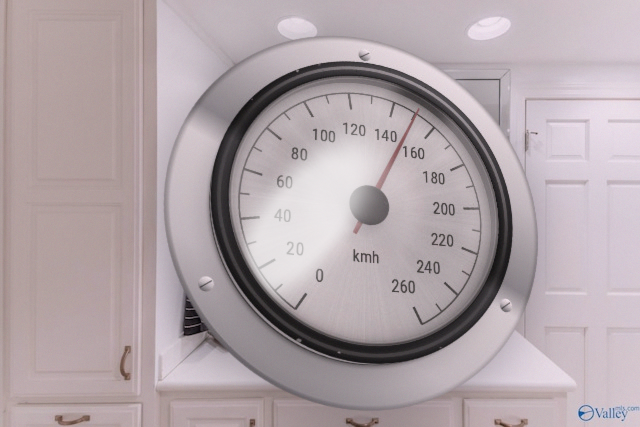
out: value=150 unit=km/h
